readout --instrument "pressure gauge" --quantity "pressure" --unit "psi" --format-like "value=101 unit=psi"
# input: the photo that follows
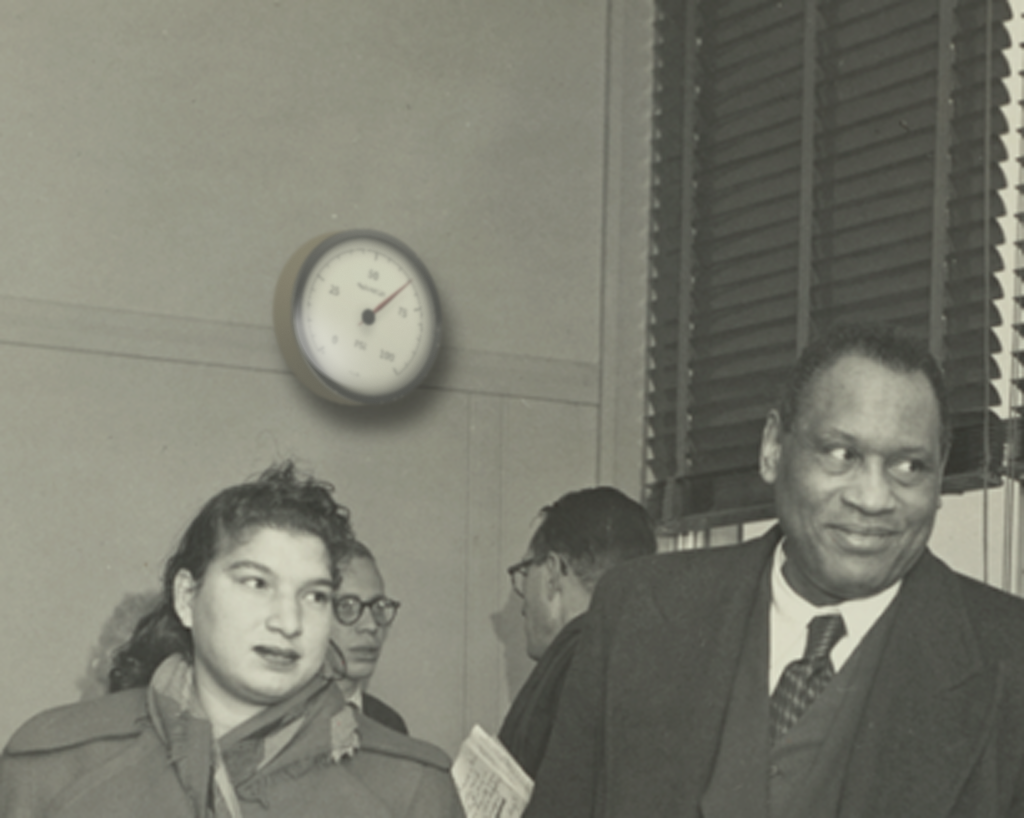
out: value=65 unit=psi
